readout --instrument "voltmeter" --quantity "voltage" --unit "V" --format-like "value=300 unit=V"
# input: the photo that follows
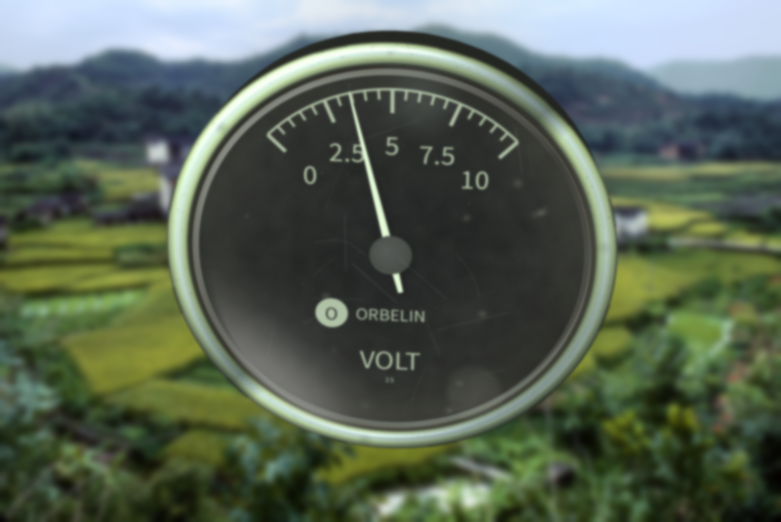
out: value=3.5 unit=V
